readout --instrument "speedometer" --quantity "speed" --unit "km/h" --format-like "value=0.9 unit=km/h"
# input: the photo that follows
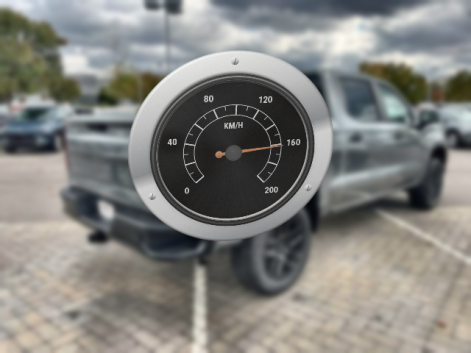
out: value=160 unit=km/h
